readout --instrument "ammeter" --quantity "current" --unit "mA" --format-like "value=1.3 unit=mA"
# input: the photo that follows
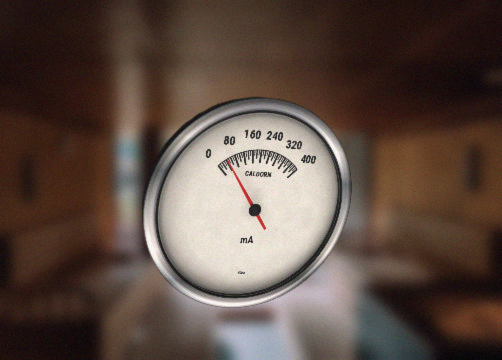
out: value=40 unit=mA
